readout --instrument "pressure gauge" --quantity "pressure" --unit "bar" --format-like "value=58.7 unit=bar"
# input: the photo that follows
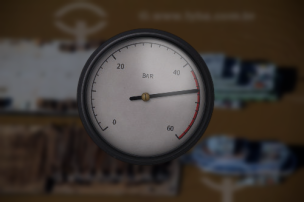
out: value=47 unit=bar
